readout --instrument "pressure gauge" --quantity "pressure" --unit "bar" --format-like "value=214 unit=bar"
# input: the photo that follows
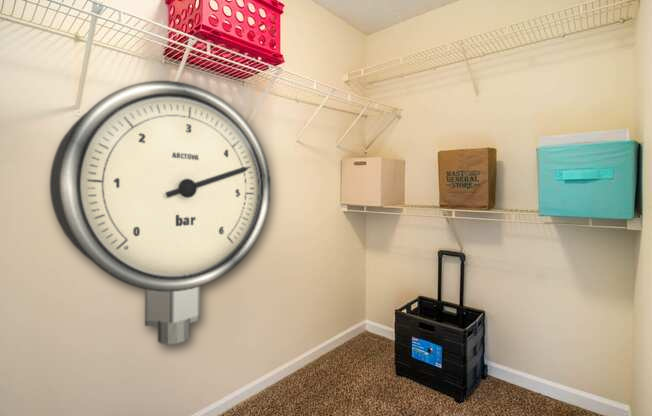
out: value=4.5 unit=bar
